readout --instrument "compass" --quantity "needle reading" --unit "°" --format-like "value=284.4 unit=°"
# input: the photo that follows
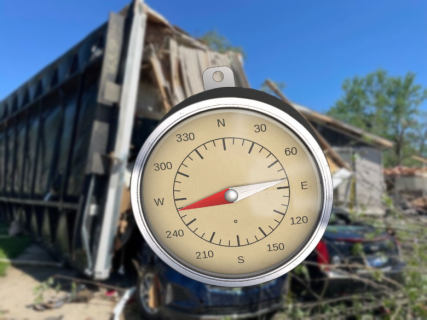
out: value=260 unit=°
